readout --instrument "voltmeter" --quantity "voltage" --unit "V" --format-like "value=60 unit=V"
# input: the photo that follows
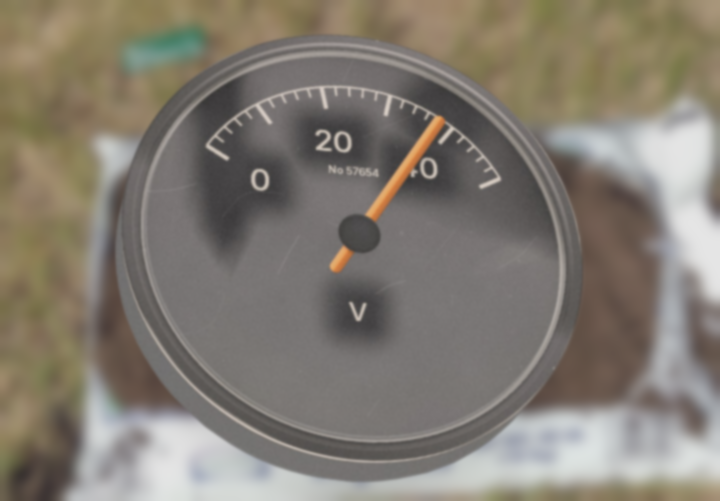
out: value=38 unit=V
